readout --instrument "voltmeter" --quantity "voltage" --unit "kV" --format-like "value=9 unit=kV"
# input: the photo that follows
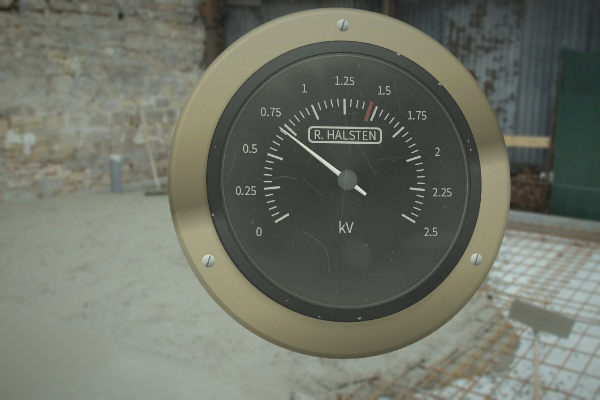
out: value=0.7 unit=kV
